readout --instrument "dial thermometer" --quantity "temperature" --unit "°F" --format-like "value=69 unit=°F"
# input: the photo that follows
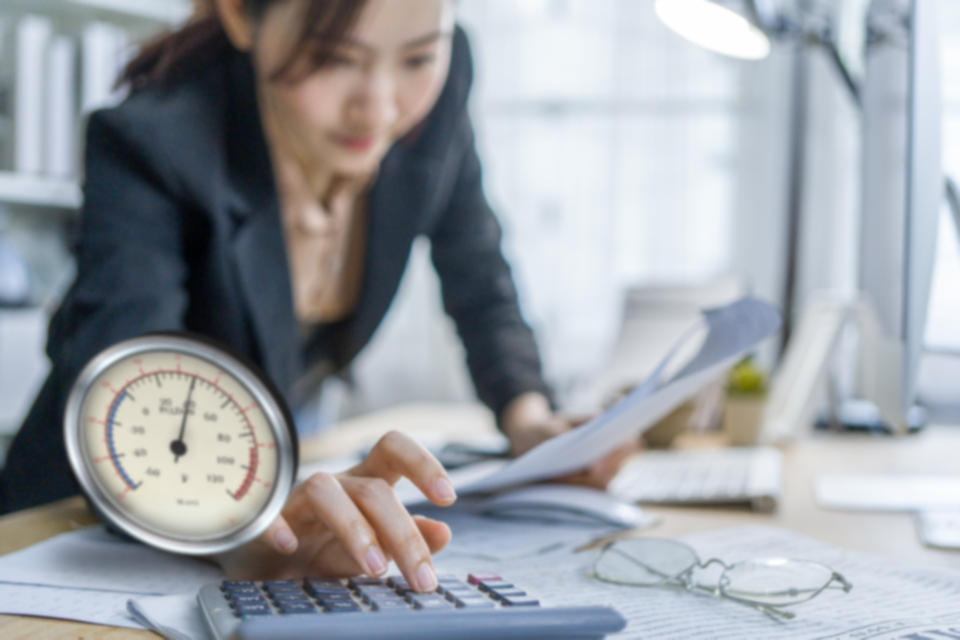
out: value=40 unit=°F
